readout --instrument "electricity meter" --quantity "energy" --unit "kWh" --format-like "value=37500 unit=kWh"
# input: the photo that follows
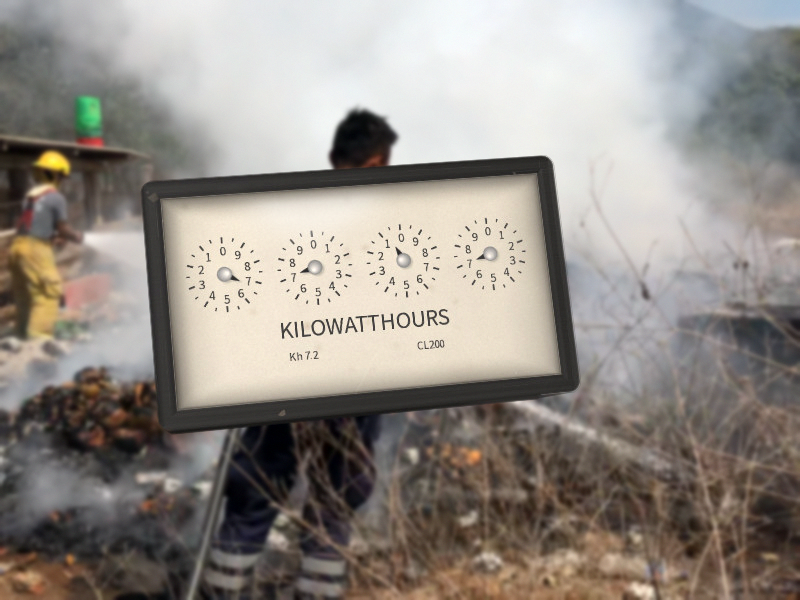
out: value=6707 unit=kWh
